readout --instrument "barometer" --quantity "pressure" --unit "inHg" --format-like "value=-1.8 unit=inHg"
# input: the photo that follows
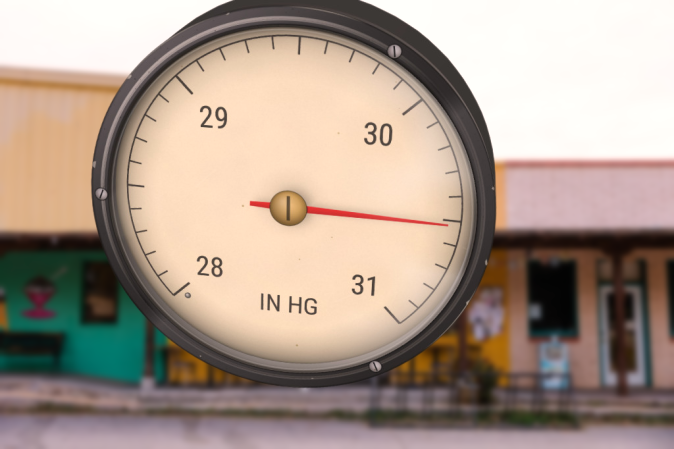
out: value=30.5 unit=inHg
